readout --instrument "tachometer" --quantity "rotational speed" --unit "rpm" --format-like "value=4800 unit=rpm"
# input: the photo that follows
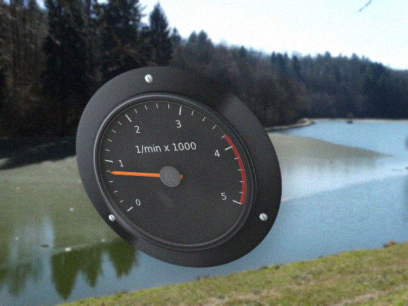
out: value=800 unit=rpm
